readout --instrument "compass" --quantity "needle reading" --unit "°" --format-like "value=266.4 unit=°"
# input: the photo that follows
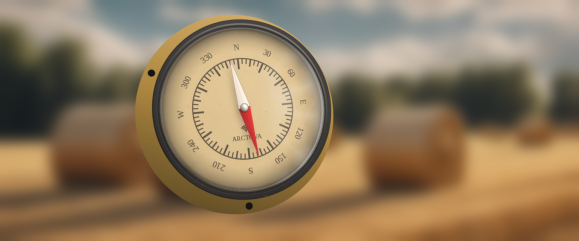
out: value=170 unit=°
